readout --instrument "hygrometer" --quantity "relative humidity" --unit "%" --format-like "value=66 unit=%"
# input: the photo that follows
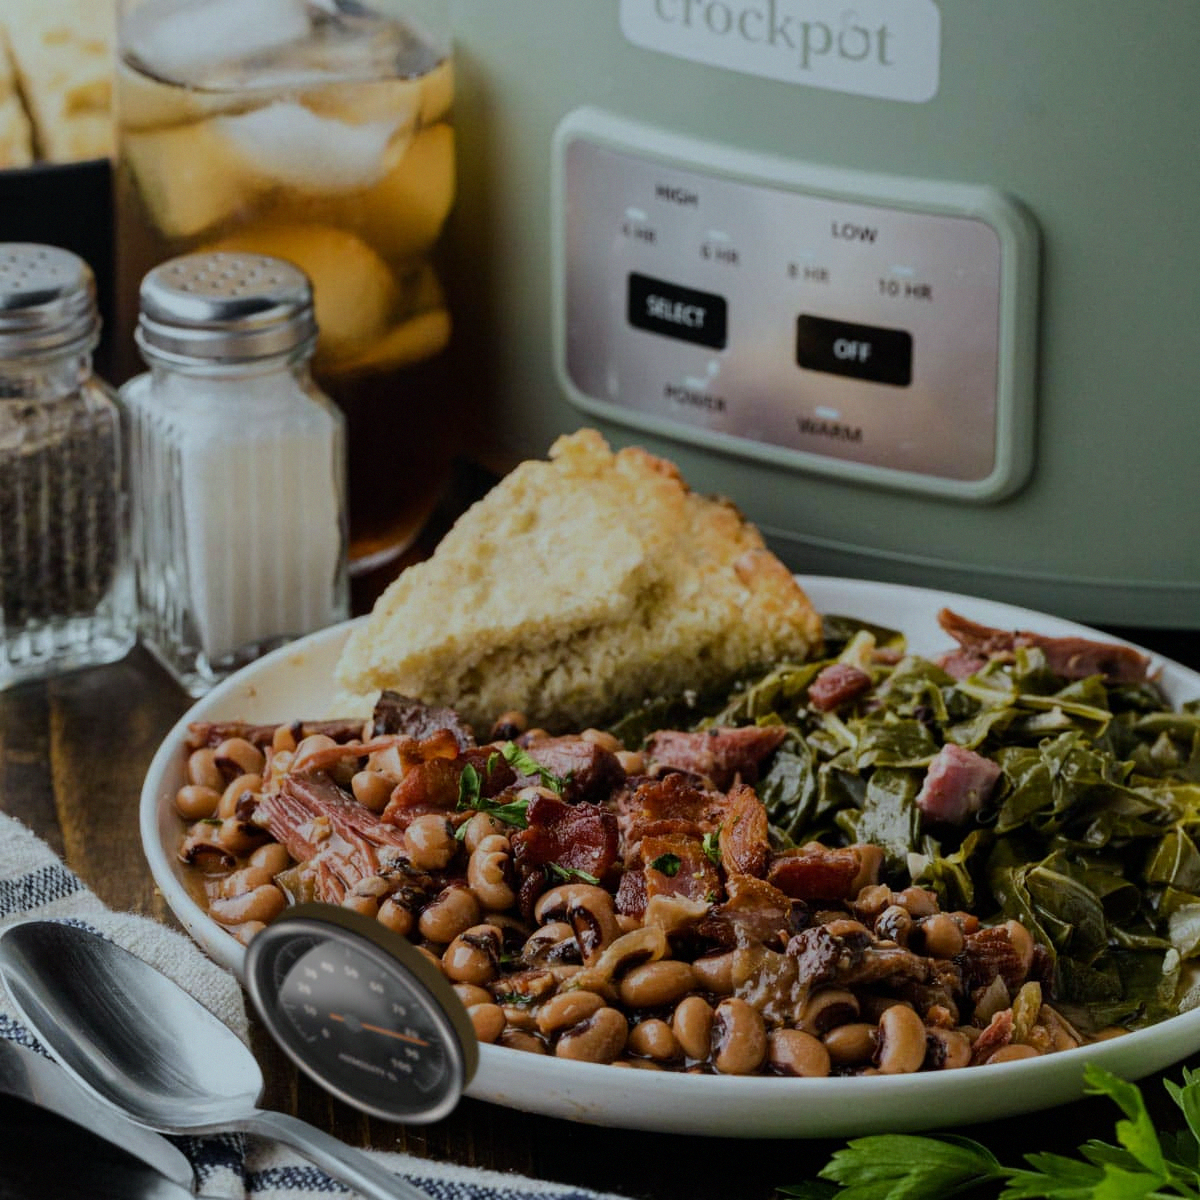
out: value=80 unit=%
